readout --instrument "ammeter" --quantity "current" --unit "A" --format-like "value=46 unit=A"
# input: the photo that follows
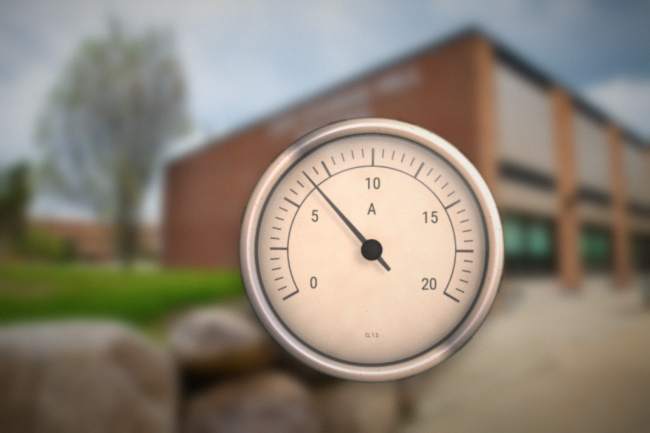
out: value=6.5 unit=A
